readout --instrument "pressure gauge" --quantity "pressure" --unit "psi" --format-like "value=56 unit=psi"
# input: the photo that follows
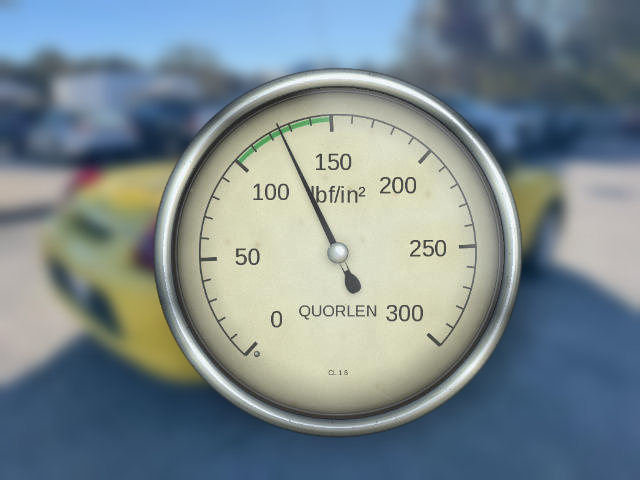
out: value=125 unit=psi
